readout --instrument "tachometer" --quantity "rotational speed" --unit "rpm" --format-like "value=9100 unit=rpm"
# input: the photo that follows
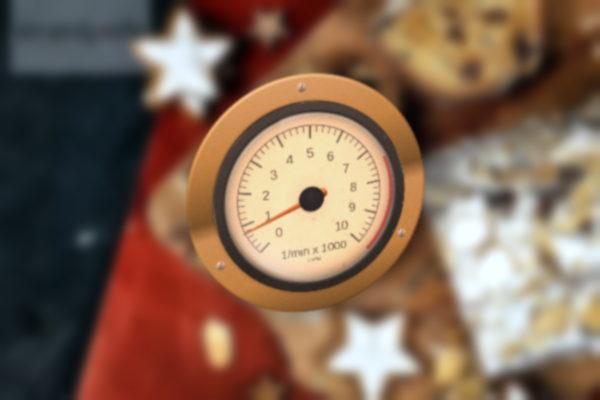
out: value=800 unit=rpm
